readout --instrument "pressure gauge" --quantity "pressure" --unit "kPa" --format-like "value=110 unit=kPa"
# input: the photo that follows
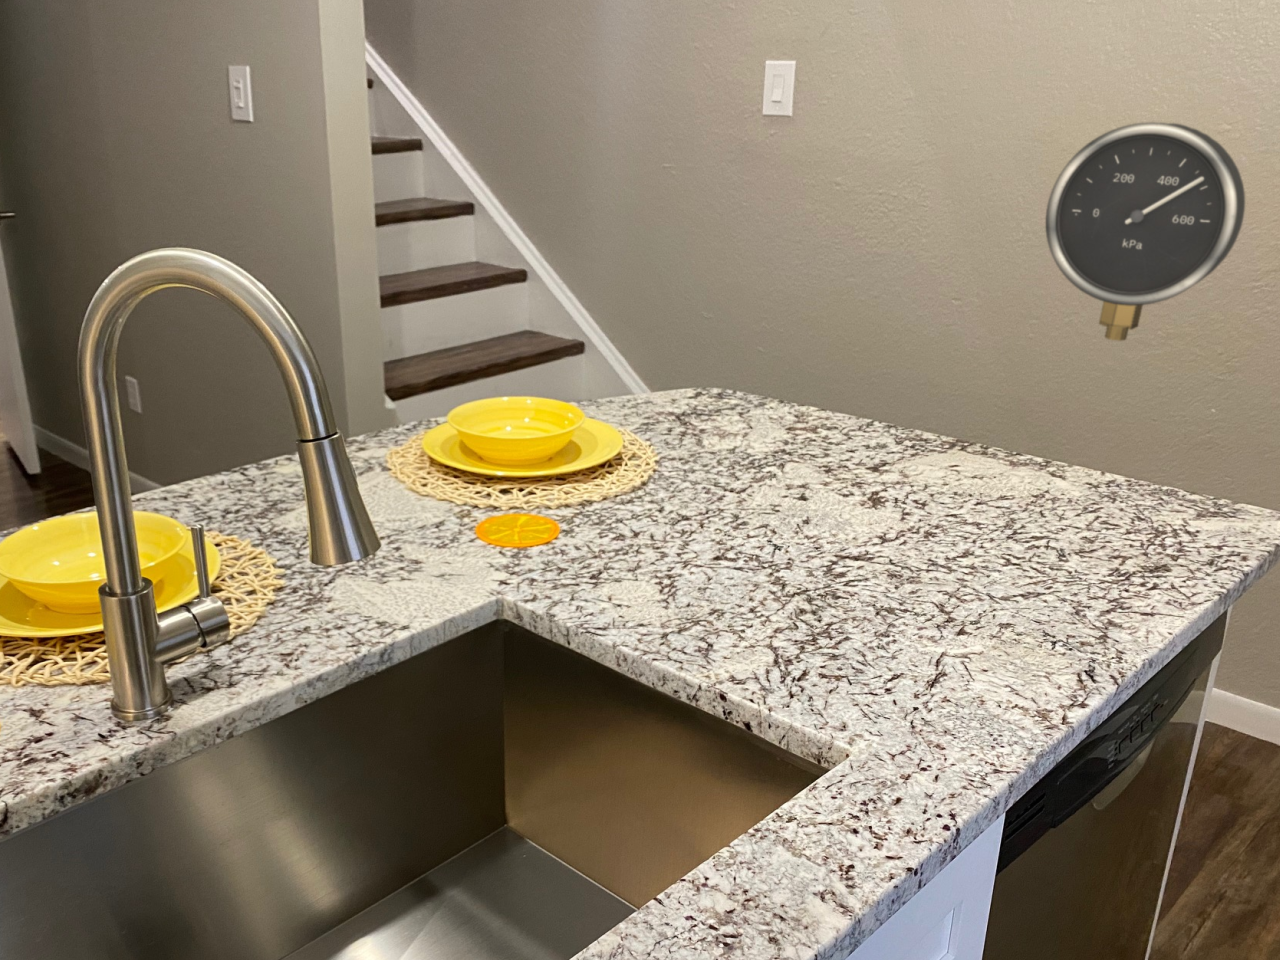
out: value=475 unit=kPa
